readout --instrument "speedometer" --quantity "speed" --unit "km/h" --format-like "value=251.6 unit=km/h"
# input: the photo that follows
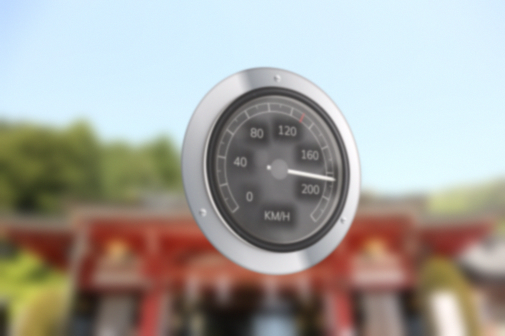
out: value=185 unit=km/h
